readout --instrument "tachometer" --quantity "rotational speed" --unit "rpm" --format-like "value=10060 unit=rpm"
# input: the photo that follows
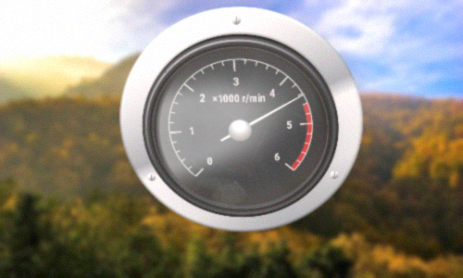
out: value=4400 unit=rpm
